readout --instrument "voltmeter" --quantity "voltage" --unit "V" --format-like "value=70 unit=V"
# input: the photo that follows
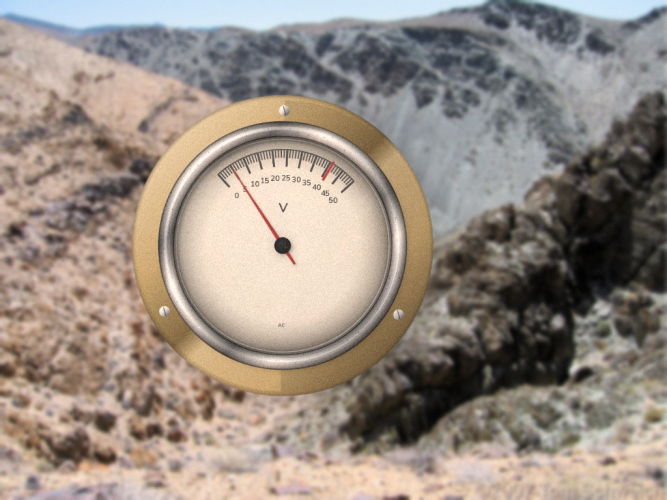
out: value=5 unit=V
